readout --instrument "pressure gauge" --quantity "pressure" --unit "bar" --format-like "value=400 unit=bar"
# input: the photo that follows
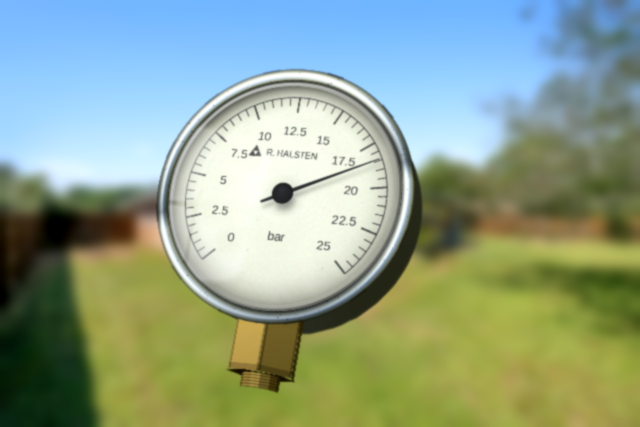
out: value=18.5 unit=bar
